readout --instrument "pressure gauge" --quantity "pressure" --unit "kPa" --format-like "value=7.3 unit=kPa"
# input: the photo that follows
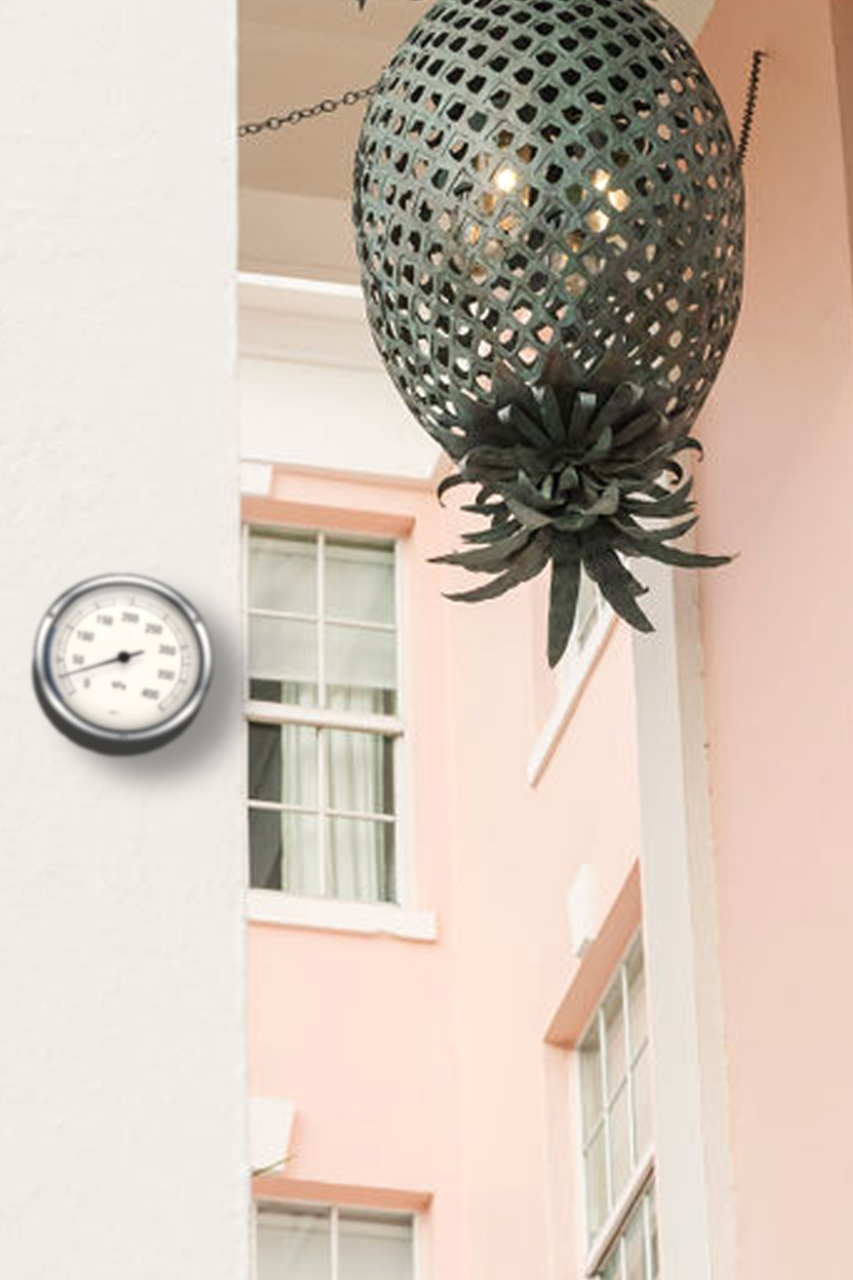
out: value=25 unit=kPa
